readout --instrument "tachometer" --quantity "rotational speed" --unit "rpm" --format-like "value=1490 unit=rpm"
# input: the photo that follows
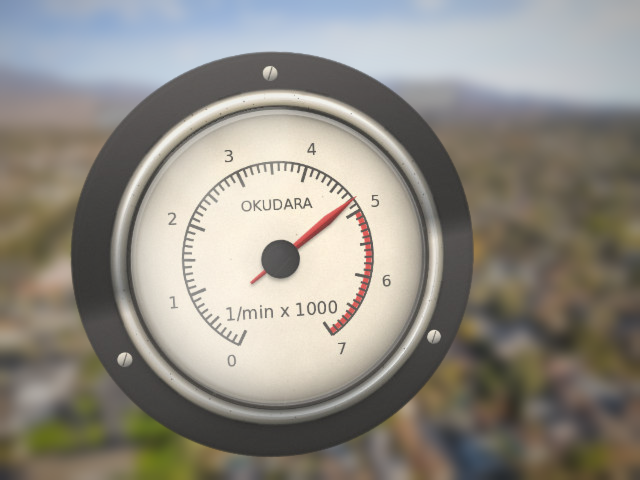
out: value=4800 unit=rpm
